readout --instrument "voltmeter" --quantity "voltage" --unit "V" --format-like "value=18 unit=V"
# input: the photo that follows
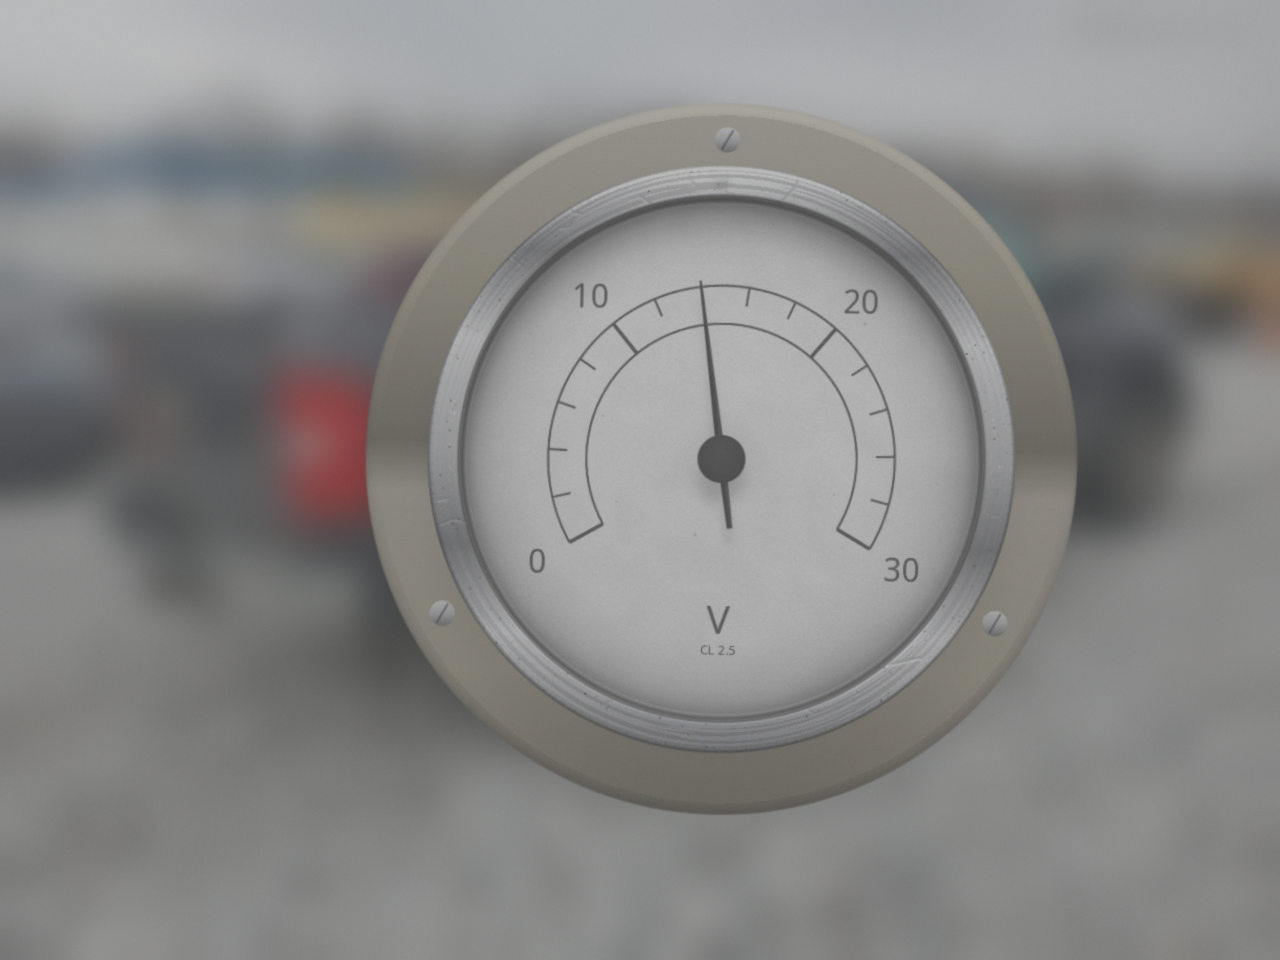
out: value=14 unit=V
